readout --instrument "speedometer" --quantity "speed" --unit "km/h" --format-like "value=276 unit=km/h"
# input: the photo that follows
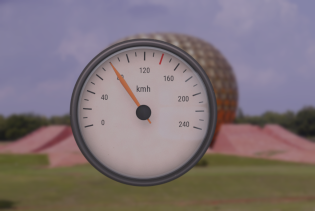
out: value=80 unit=km/h
